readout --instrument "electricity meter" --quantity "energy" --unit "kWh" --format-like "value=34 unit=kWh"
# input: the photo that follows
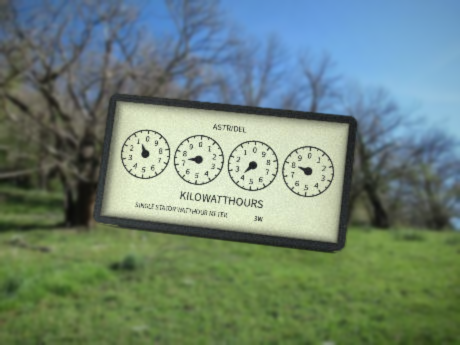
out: value=738 unit=kWh
